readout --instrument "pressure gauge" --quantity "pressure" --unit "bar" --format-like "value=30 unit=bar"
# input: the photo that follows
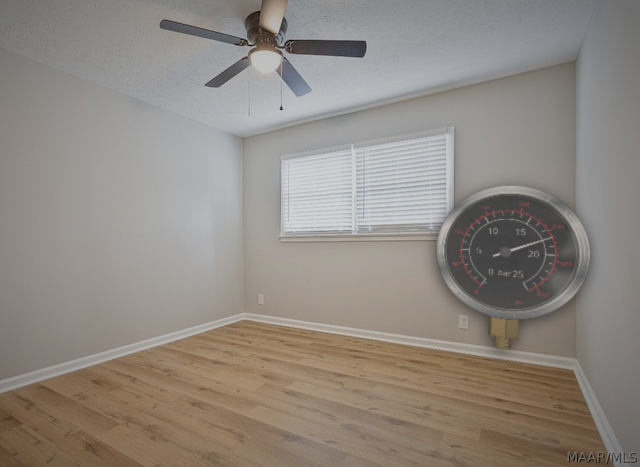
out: value=18 unit=bar
